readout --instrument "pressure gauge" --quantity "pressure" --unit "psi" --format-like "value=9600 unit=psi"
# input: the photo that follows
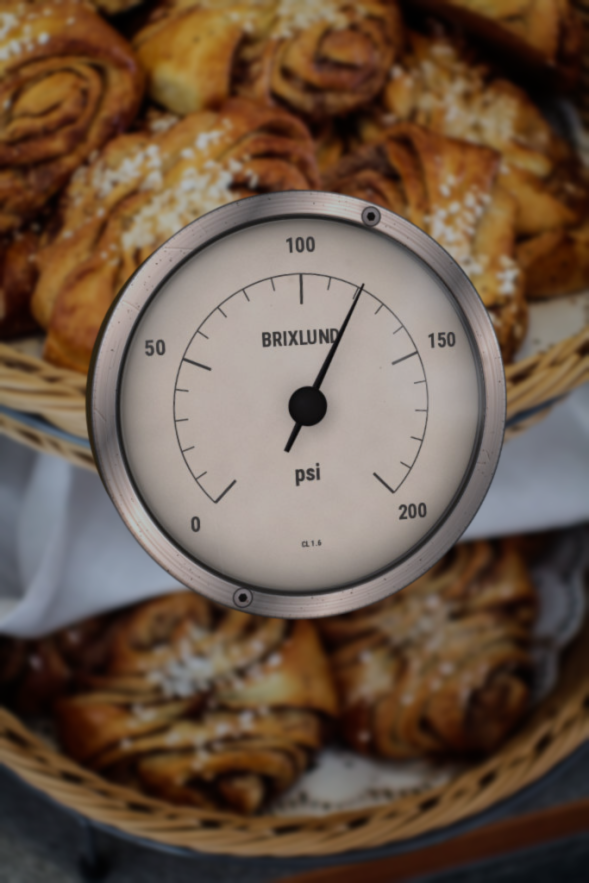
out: value=120 unit=psi
